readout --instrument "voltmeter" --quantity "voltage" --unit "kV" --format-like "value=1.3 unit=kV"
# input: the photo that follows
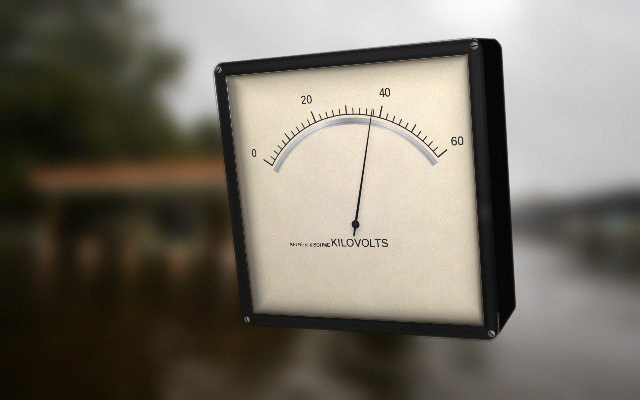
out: value=38 unit=kV
